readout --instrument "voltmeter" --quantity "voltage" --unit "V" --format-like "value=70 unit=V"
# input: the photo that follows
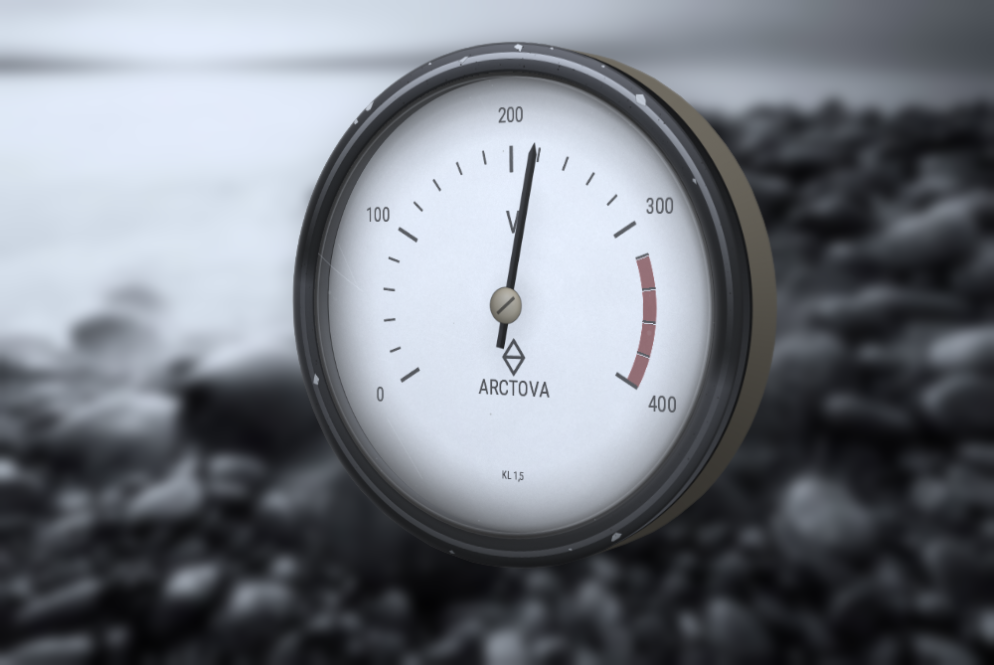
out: value=220 unit=V
